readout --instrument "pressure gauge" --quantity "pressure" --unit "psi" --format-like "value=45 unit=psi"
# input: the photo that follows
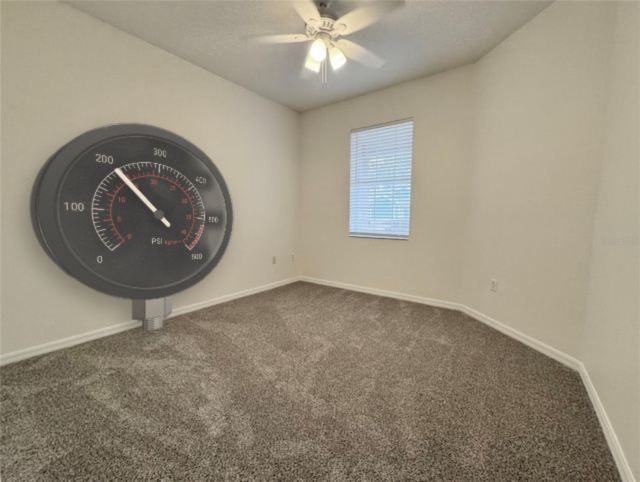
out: value=200 unit=psi
